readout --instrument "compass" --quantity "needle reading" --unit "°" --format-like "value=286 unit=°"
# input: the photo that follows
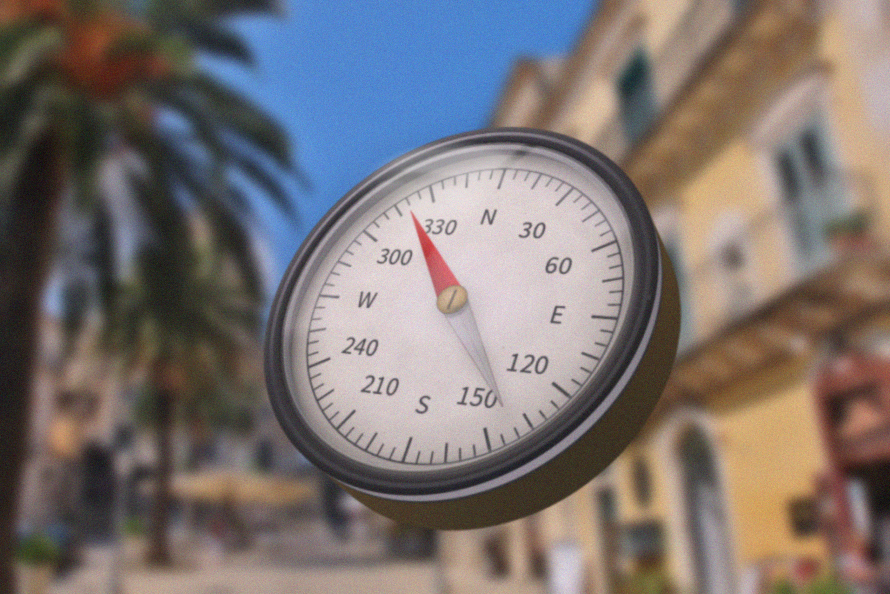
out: value=320 unit=°
